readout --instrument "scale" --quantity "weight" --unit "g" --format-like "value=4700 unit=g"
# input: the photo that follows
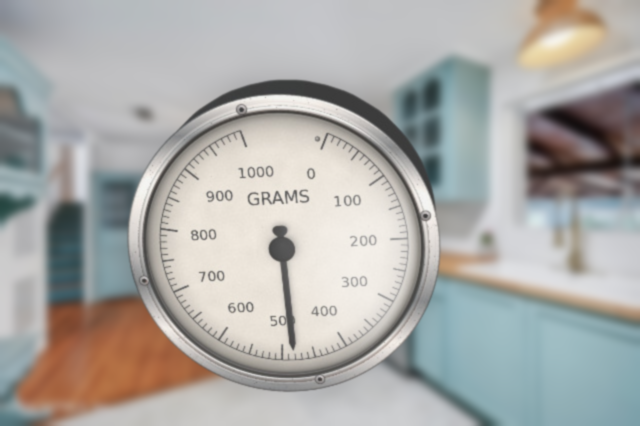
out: value=480 unit=g
